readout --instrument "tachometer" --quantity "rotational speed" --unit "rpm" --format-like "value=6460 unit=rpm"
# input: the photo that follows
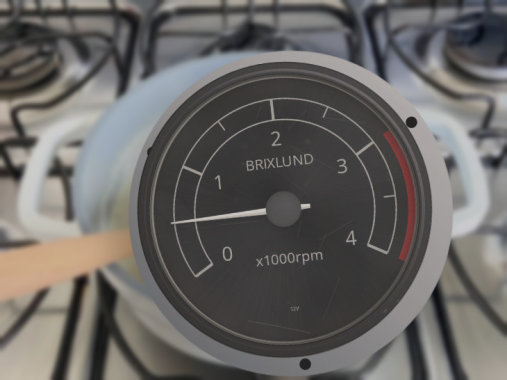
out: value=500 unit=rpm
